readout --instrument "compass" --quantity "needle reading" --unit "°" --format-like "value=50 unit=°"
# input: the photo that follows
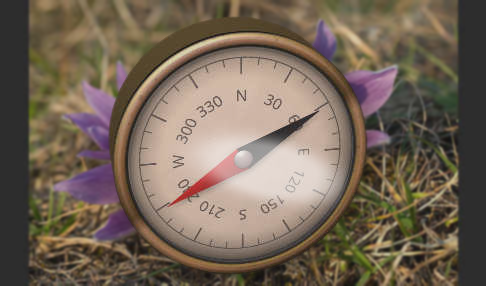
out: value=240 unit=°
